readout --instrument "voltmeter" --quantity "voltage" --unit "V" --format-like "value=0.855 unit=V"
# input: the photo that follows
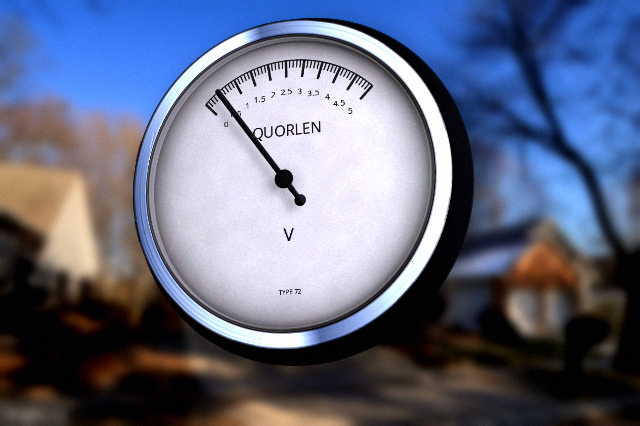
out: value=0.5 unit=V
